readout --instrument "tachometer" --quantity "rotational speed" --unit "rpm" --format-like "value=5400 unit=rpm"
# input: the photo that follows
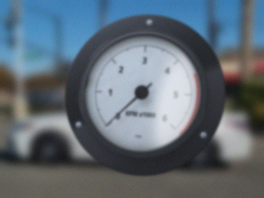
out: value=0 unit=rpm
